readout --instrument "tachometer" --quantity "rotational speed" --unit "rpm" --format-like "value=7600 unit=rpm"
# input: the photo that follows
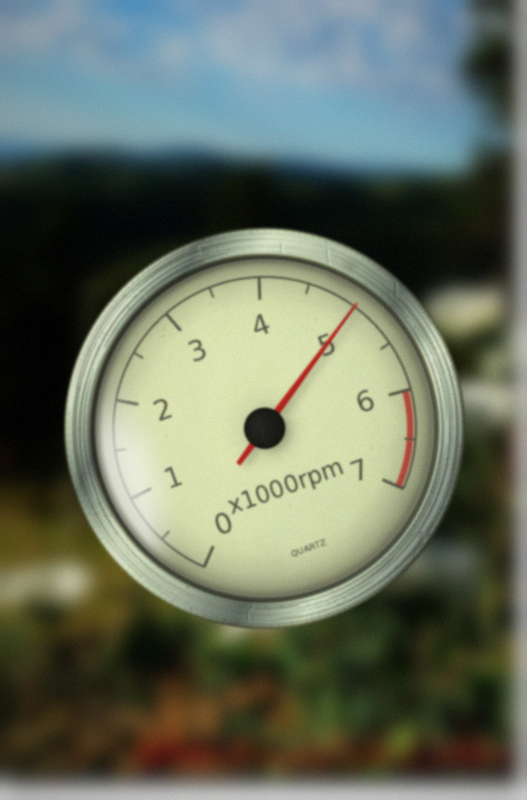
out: value=5000 unit=rpm
